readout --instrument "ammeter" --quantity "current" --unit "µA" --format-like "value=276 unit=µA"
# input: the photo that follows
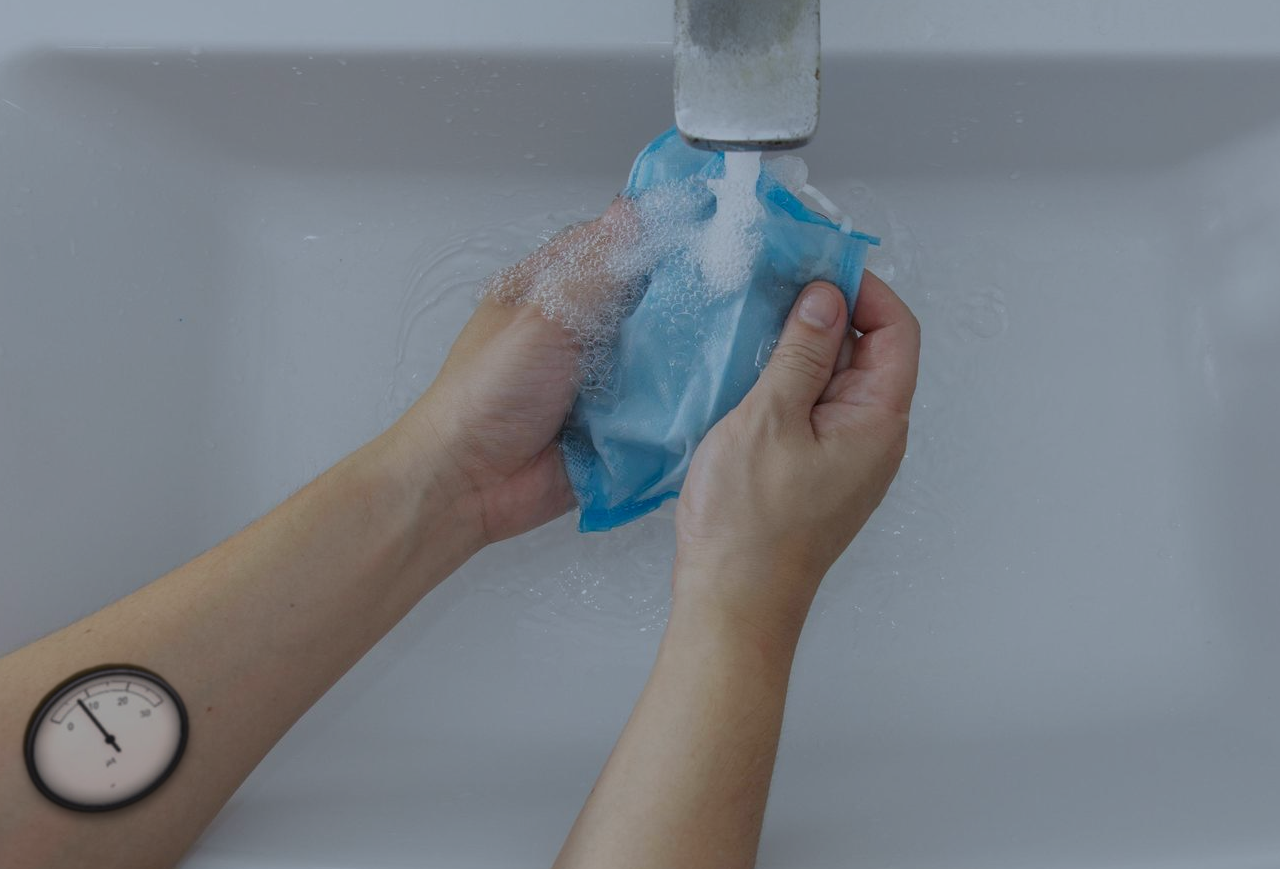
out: value=7.5 unit=µA
